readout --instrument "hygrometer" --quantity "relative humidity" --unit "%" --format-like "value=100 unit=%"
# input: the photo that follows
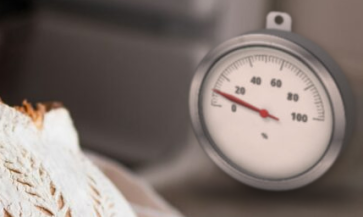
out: value=10 unit=%
